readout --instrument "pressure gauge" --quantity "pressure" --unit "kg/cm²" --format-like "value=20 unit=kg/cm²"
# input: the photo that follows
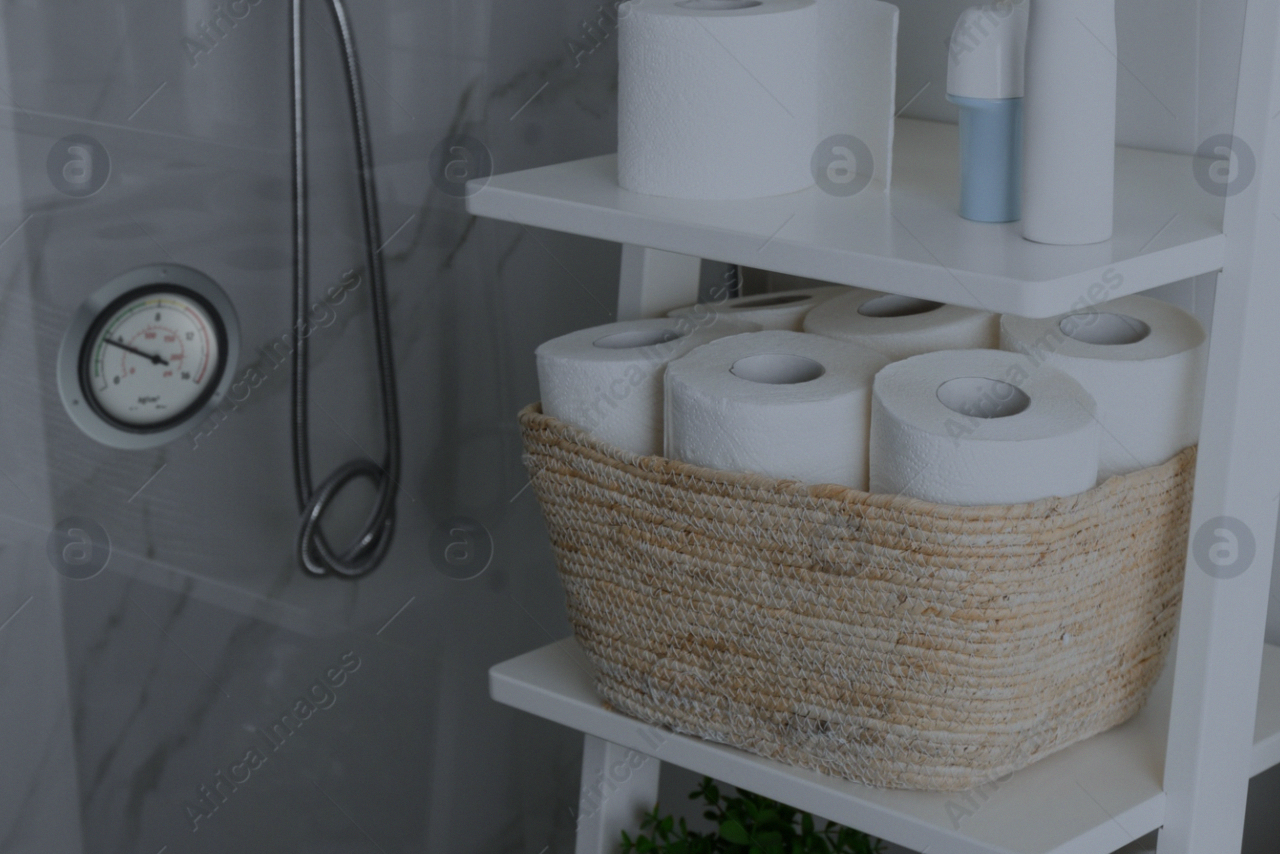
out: value=3.5 unit=kg/cm²
